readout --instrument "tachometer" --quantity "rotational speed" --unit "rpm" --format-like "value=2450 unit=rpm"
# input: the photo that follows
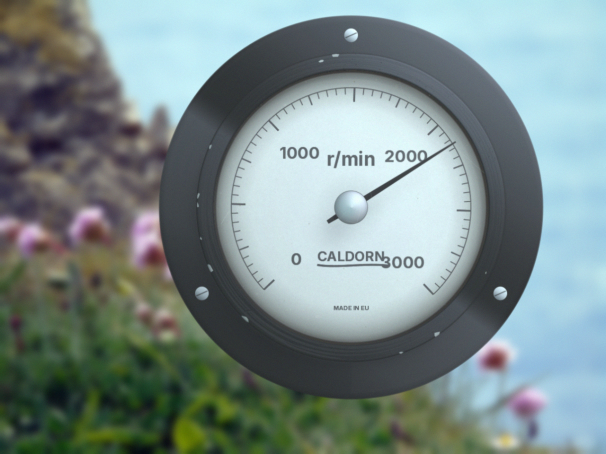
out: value=2125 unit=rpm
